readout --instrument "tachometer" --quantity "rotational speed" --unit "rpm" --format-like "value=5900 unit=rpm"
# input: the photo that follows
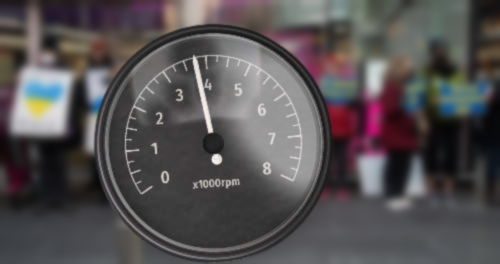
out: value=3750 unit=rpm
